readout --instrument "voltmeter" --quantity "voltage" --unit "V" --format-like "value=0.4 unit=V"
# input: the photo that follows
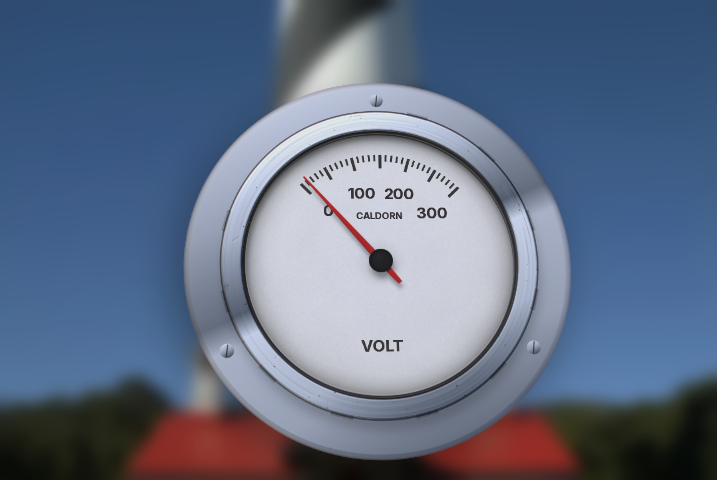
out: value=10 unit=V
